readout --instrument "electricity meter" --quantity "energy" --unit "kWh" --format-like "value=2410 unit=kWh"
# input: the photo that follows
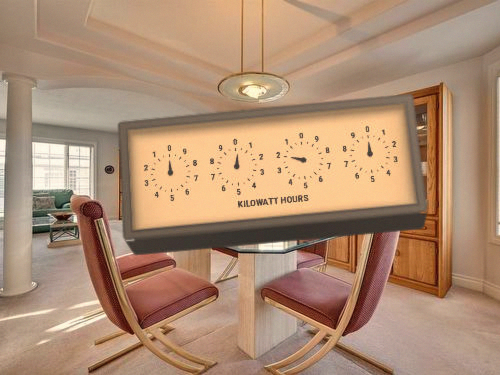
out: value=20 unit=kWh
